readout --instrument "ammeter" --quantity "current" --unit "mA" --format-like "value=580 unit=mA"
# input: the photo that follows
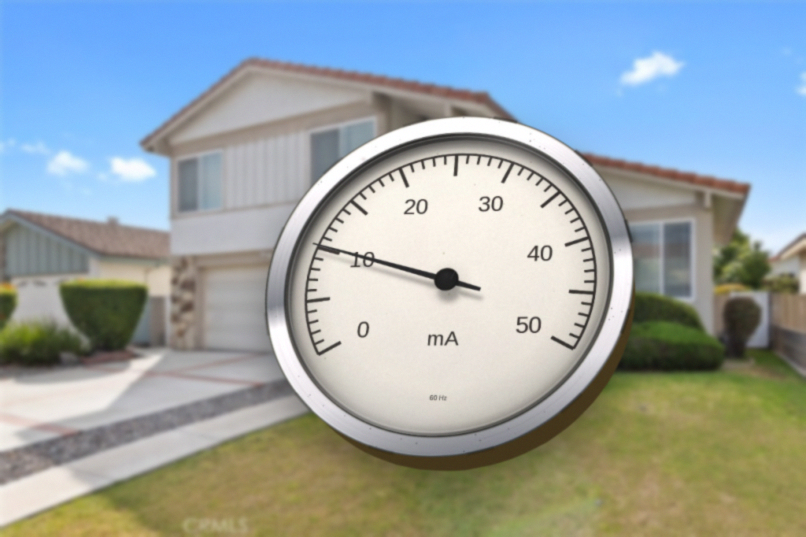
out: value=10 unit=mA
